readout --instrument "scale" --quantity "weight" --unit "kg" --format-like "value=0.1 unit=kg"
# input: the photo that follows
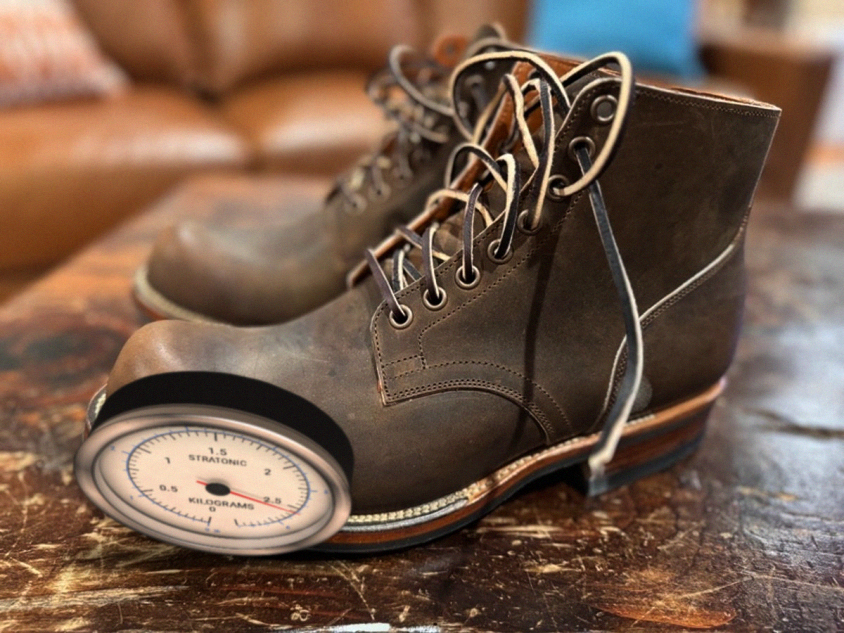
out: value=2.5 unit=kg
